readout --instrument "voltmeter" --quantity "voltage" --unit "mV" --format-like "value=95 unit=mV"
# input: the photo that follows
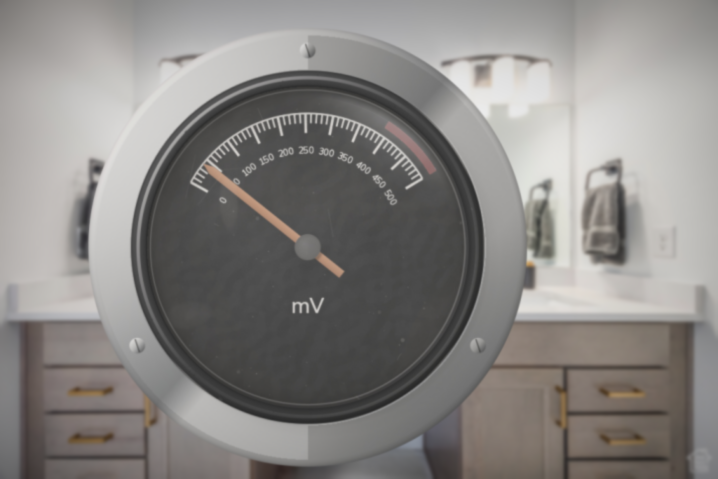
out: value=40 unit=mV
